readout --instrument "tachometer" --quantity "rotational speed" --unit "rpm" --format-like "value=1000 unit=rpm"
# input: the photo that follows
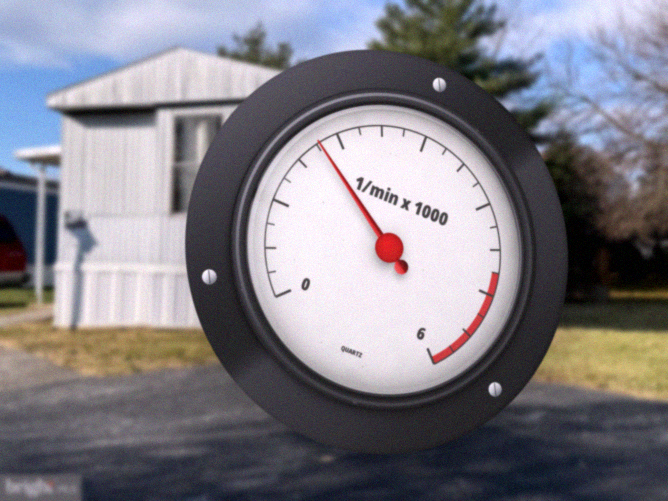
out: value=1750 unit=rpm
